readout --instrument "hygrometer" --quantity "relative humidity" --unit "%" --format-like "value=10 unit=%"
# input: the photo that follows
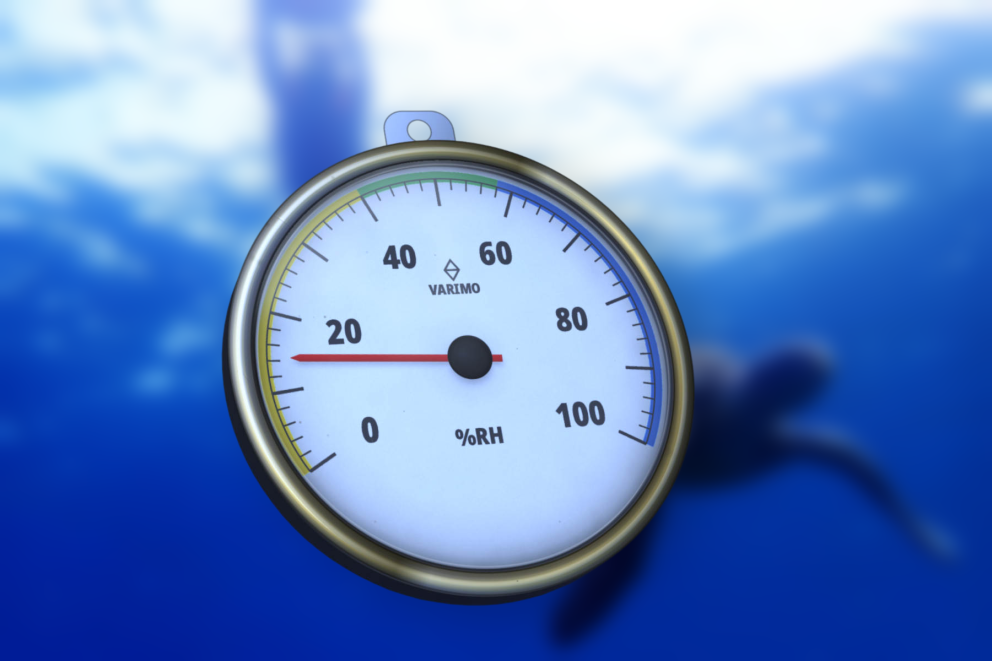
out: value=14 unit=%
